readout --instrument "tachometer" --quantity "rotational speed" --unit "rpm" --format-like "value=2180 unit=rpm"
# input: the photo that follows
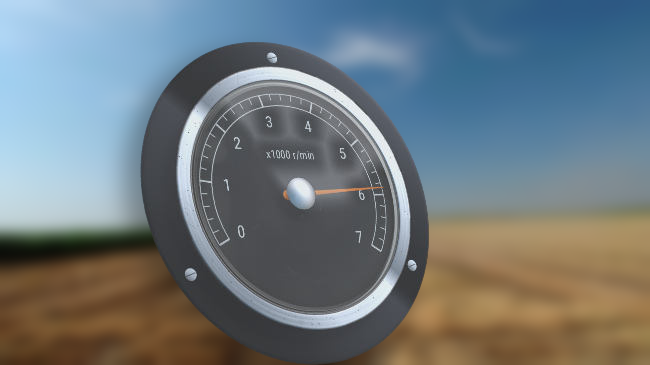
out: value=5900 unit=rpm
